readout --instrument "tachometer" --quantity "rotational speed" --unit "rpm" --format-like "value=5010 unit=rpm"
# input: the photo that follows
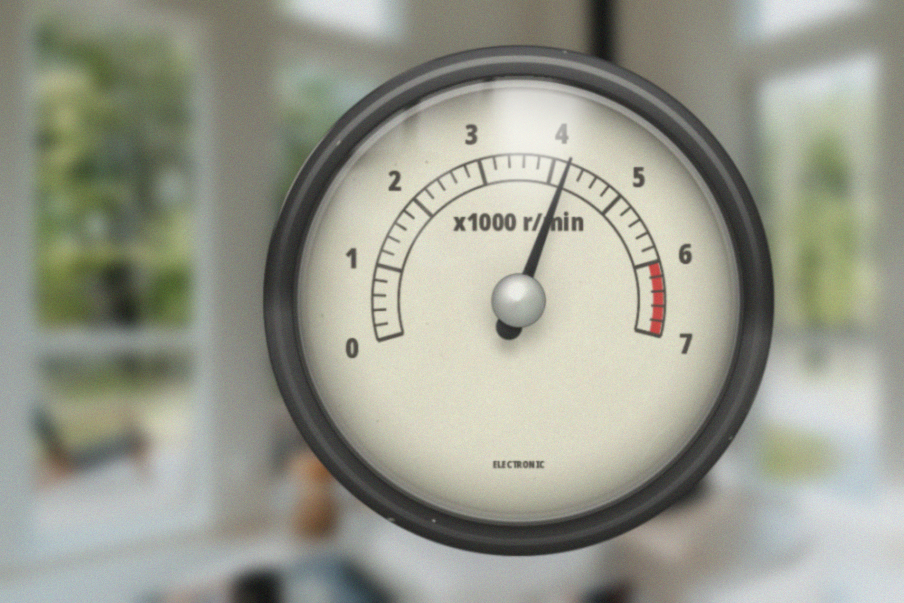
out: value=4200 unit=rpm
